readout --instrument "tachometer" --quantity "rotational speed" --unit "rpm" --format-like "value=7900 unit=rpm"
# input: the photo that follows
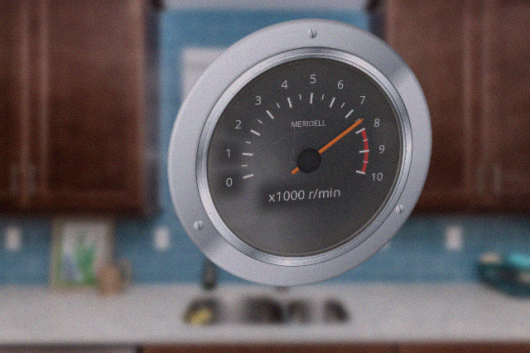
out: value=7500 unit=rpm
